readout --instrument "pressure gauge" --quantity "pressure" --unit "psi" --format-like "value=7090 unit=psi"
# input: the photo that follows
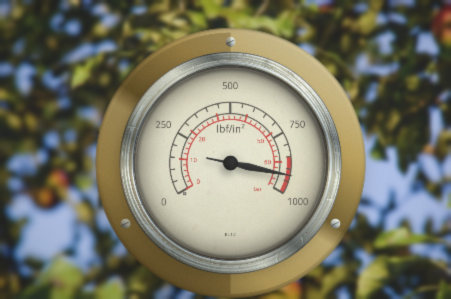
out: value=925 unit=psi
